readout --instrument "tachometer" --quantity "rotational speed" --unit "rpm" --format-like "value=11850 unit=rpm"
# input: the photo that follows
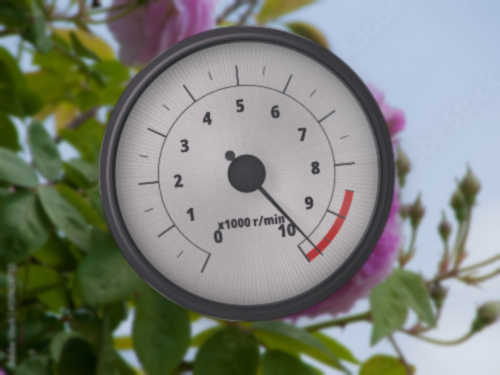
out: value=9750 unit=rpm
